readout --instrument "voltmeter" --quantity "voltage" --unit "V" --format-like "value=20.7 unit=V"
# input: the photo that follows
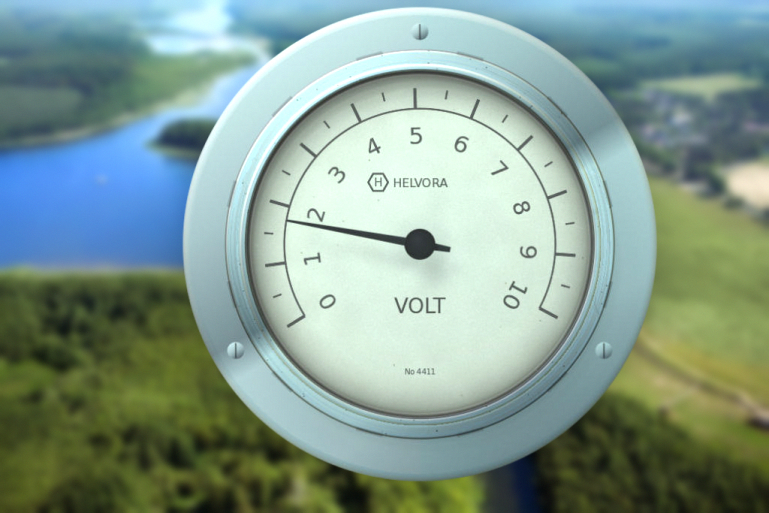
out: value=1.75 unit=V
